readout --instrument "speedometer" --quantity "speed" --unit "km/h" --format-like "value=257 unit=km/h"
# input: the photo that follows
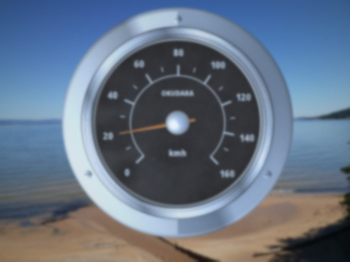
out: value=20 unit=km/h
